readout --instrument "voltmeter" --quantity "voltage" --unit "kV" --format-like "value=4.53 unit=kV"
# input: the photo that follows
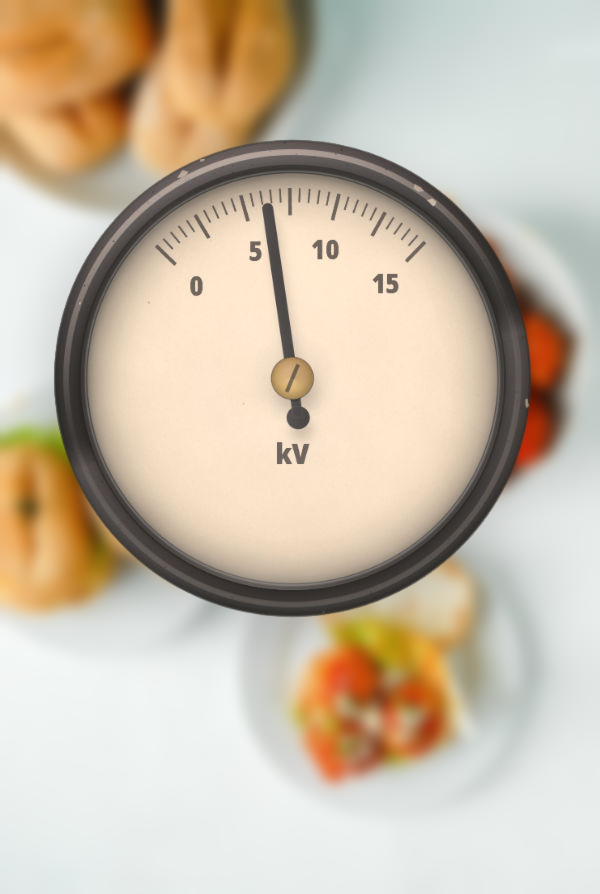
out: value=6.25 unit=kV
